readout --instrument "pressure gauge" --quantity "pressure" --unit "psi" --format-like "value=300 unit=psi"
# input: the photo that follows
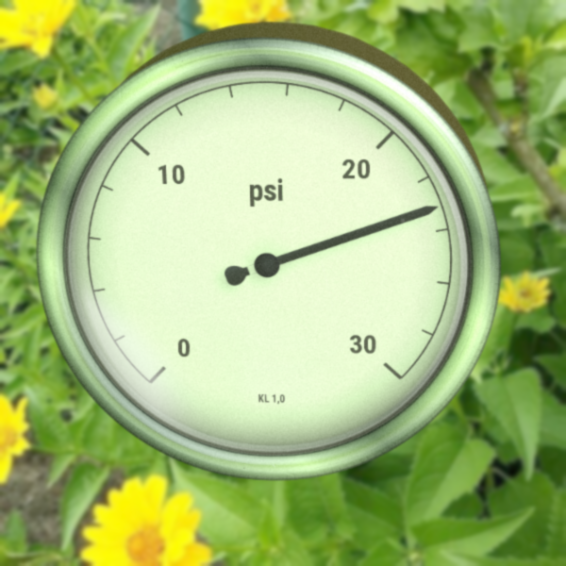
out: value=23 unit=psi
